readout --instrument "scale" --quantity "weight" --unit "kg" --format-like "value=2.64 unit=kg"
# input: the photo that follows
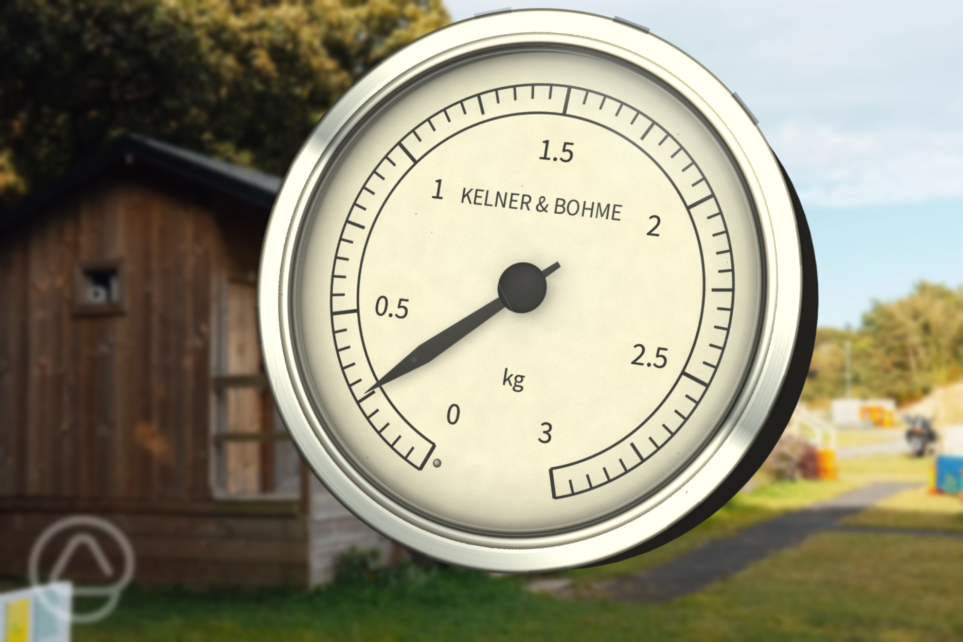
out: value=0.25 unit=kg
